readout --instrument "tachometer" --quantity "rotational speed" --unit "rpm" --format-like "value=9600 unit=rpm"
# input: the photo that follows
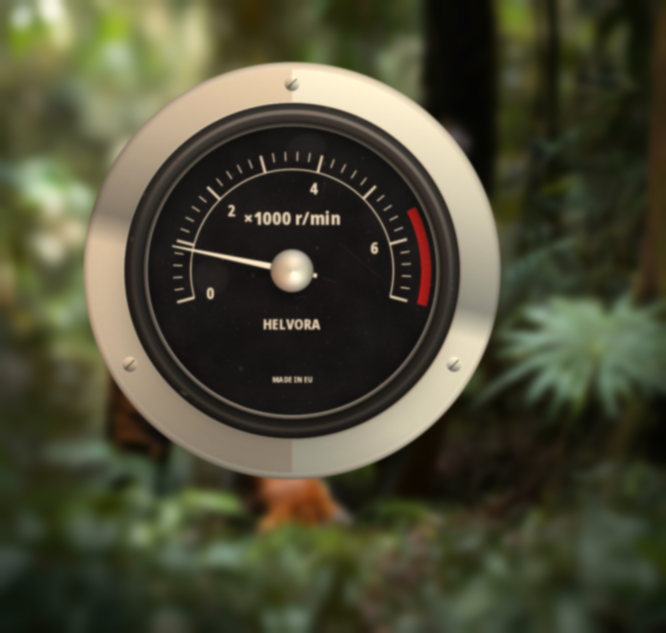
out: value=900 unit=rpm
